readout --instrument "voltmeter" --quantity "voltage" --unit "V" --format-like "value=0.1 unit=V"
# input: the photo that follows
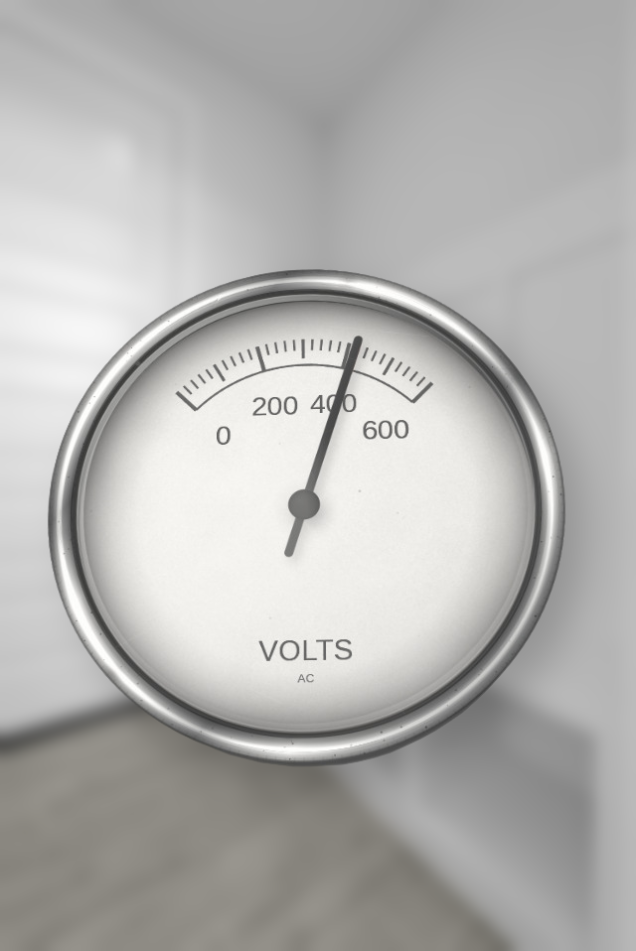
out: value=420 unit=V
